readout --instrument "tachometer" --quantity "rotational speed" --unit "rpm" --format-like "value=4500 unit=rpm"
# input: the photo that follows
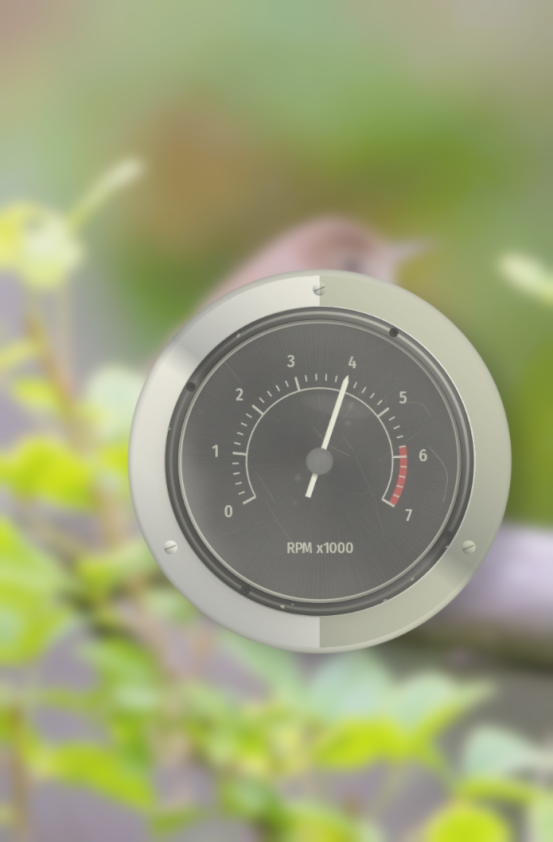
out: value=4000 unit=rpm
